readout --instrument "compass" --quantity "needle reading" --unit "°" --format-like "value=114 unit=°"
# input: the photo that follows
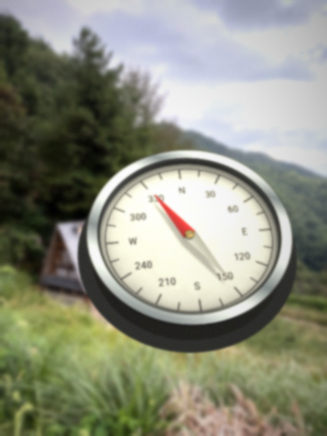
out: value=330 unit=°
